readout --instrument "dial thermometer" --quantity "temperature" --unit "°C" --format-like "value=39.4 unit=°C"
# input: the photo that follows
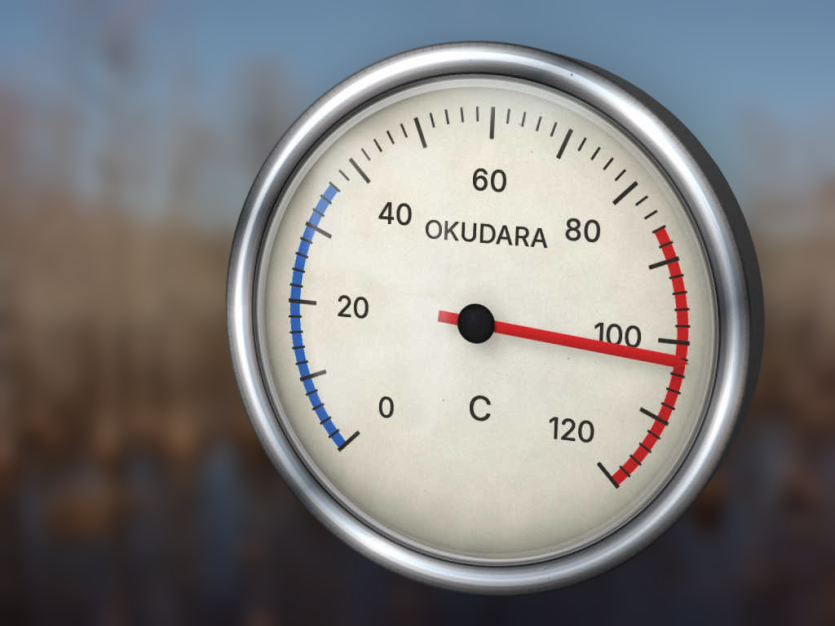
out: value=102 unit=°C
